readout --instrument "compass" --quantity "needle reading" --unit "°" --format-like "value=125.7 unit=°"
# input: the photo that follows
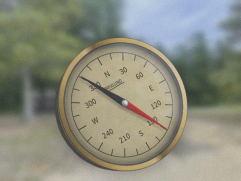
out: value=150 unit=°
